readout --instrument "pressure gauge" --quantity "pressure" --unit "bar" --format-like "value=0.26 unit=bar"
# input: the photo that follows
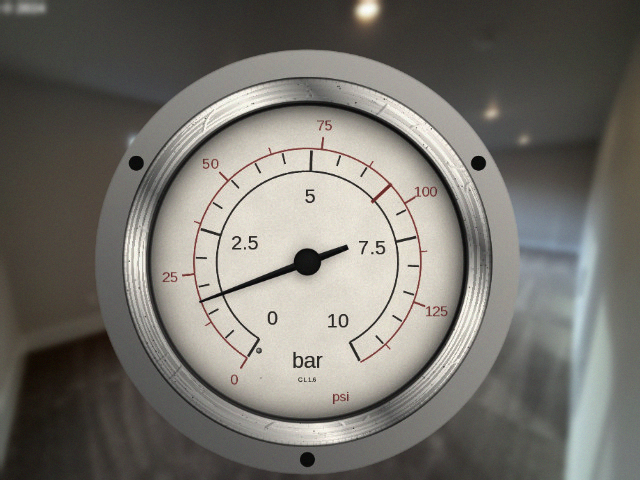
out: value=1.25 unit=bar
